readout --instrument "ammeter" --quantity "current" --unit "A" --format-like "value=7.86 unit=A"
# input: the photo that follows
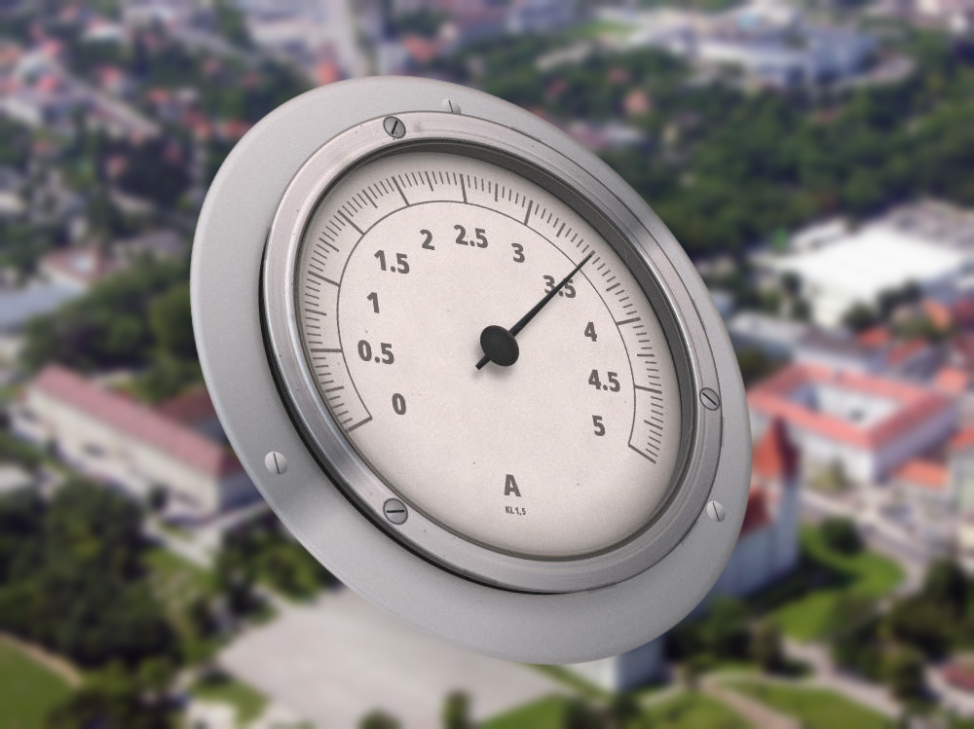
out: value=3.5 unit=A
